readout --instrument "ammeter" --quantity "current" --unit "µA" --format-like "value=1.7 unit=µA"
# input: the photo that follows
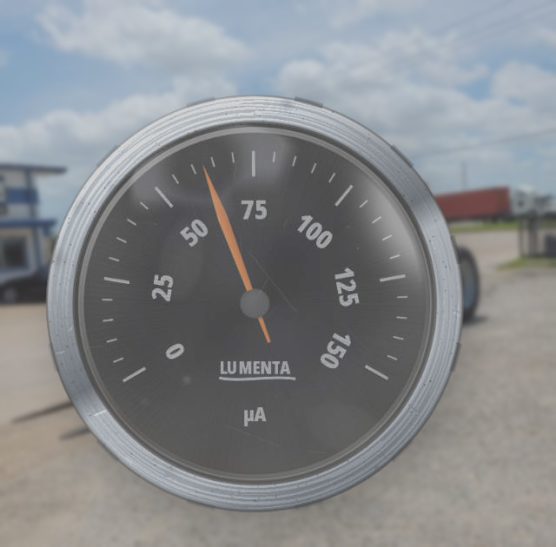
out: value=62.5 unit=µA
